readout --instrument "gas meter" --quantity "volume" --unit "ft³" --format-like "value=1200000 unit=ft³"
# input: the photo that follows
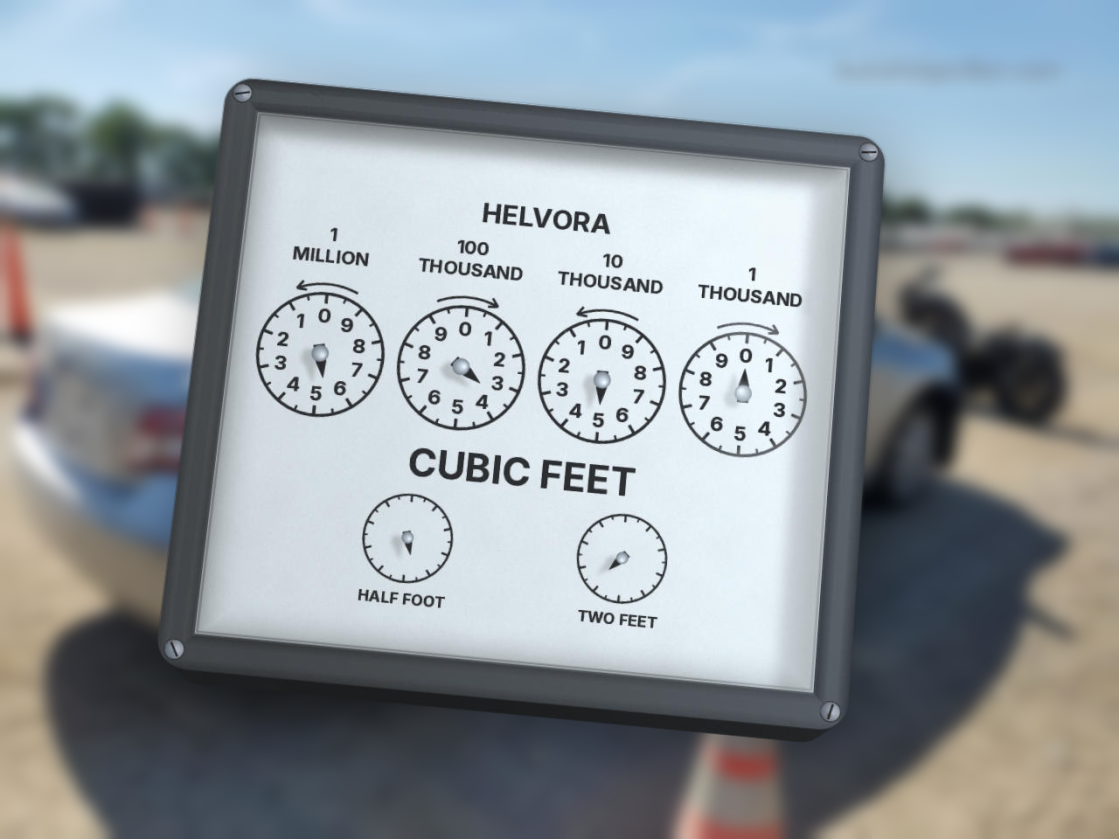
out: value=535000 unit=ft³
